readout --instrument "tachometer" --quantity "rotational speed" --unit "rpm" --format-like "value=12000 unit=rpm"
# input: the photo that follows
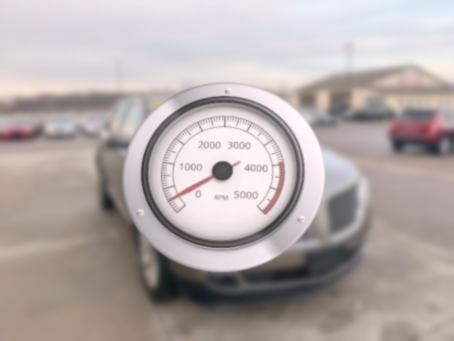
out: value=250 unit=rpm
